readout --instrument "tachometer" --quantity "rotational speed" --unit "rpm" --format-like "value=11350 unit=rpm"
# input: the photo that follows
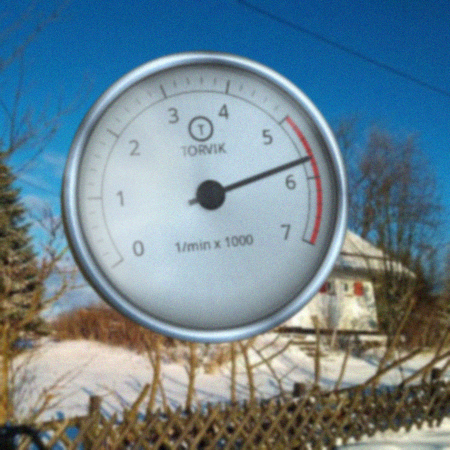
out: value=5700 unit=rpm
